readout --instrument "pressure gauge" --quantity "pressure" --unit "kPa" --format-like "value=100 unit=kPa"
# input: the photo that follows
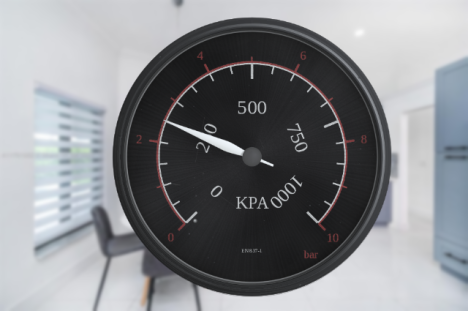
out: value=250 unit=kPa
